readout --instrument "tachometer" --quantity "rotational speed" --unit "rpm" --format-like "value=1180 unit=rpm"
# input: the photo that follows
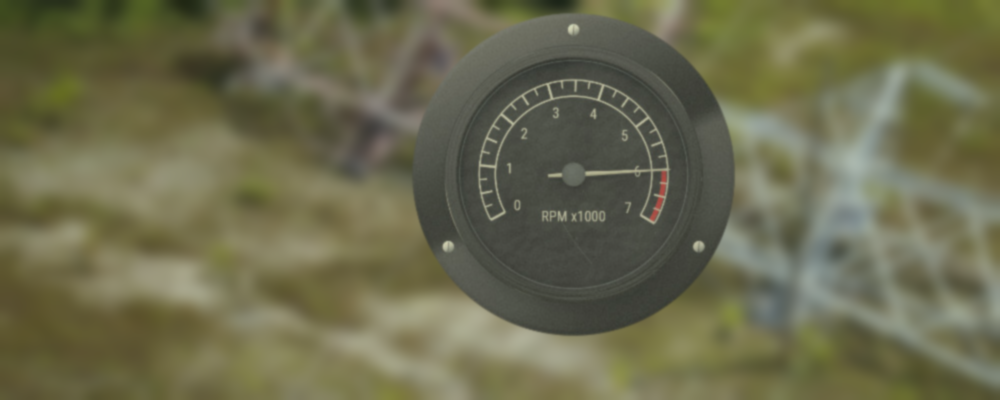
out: value=6000 unit=rpm
